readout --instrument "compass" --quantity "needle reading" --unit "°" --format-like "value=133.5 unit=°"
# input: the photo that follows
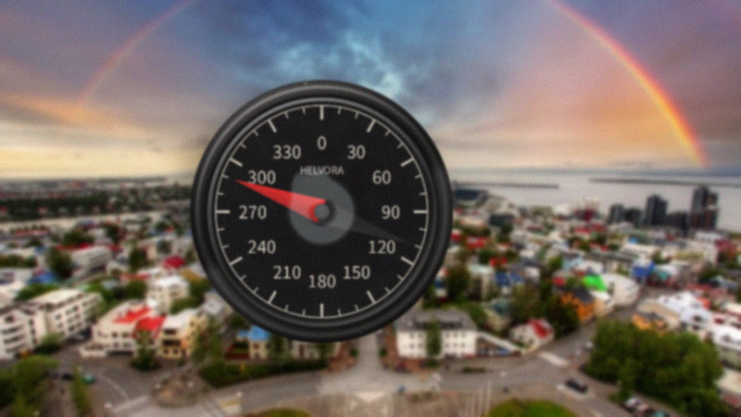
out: value=290 unit=°
